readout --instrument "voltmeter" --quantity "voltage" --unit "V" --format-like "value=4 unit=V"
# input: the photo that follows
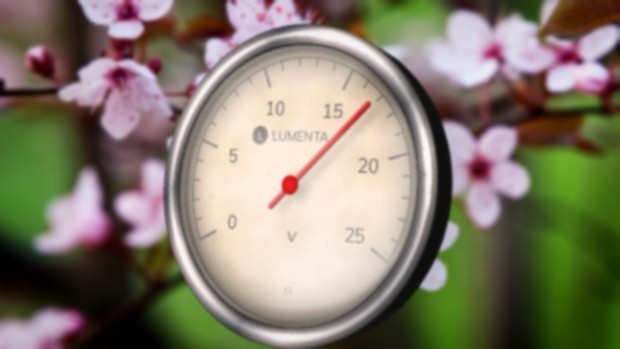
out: value=17 unit=V
